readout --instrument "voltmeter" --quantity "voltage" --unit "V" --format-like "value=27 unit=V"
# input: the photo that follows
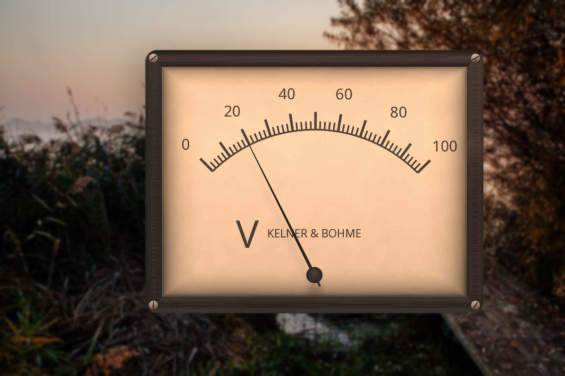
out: value=20 unit=V
